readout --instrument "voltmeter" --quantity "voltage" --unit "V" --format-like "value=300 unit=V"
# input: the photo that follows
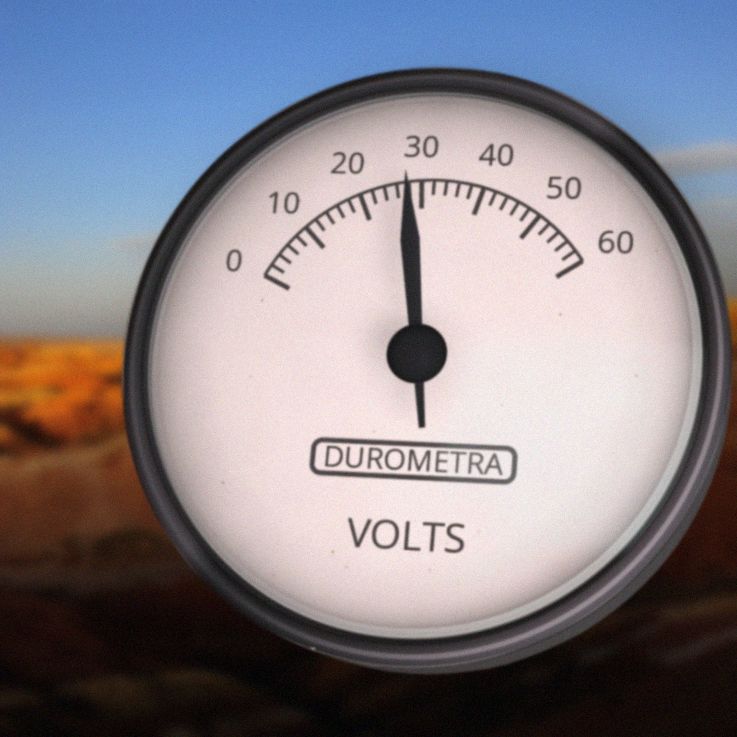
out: value=28 unit=V
